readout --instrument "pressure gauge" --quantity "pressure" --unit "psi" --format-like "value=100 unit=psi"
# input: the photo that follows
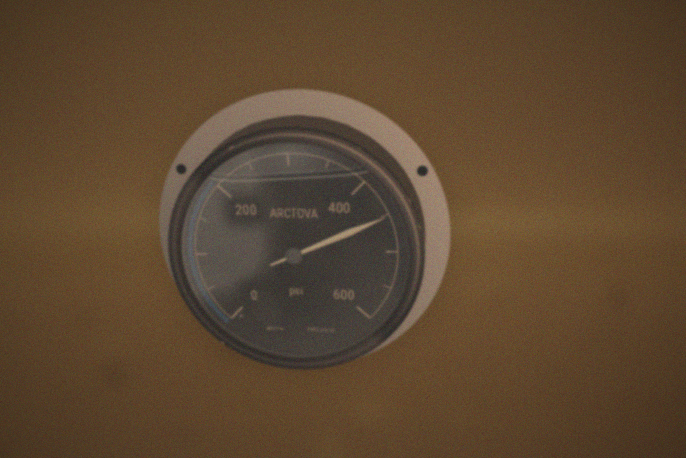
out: value=450 unit=psi
